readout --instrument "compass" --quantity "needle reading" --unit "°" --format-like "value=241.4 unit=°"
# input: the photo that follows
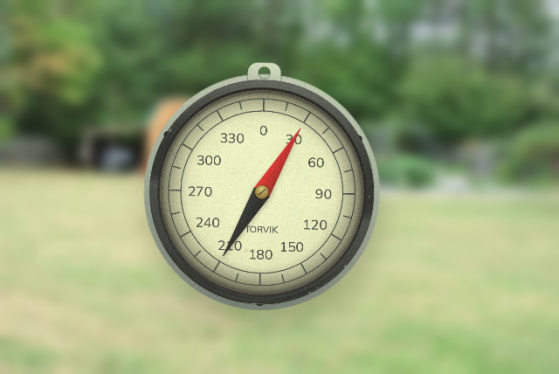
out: value=30 unit=°
